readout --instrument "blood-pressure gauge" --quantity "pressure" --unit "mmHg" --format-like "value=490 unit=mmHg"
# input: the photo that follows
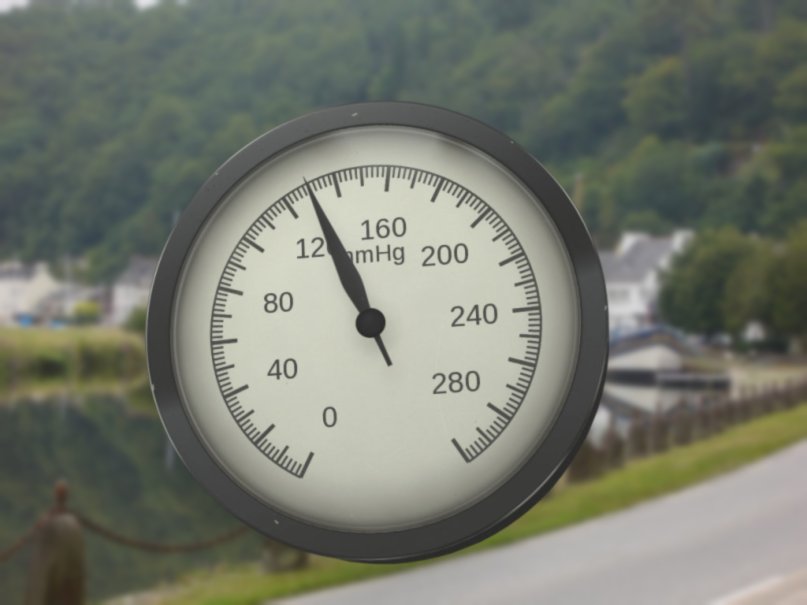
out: value=130 unit=mmHg
